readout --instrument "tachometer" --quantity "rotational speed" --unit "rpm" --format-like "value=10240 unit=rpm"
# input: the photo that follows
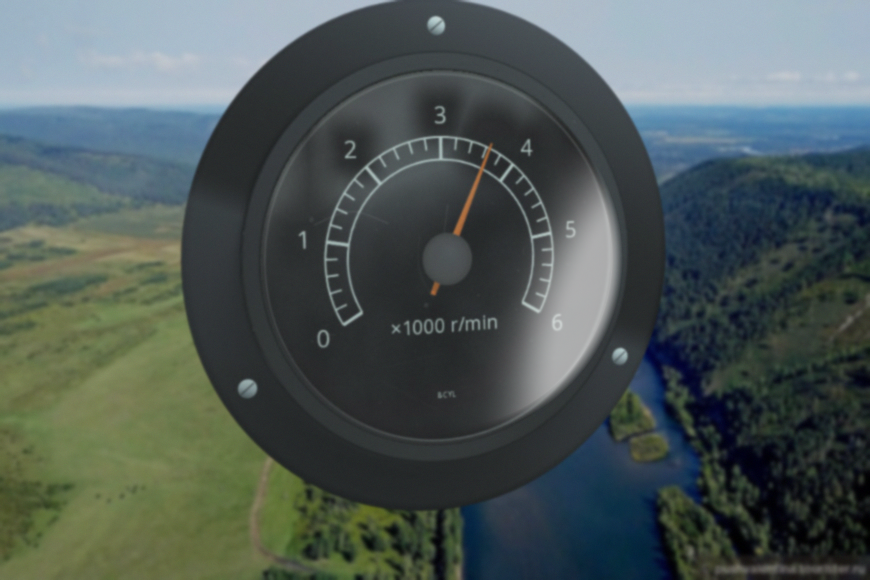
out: value=3600 unit=rpm
